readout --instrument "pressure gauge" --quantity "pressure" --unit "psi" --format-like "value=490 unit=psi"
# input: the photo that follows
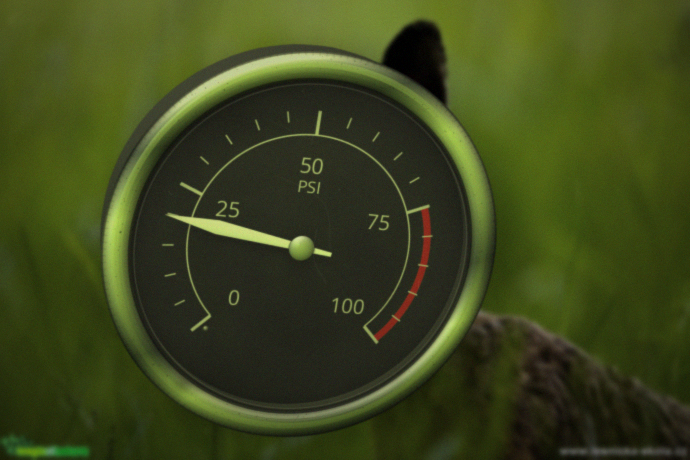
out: value=20 unit=psi
